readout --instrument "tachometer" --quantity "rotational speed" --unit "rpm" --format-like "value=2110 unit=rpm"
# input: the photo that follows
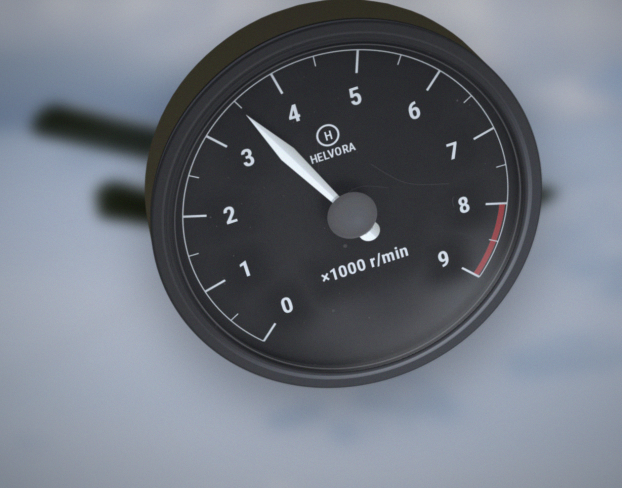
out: value=3500 unit=rpm
